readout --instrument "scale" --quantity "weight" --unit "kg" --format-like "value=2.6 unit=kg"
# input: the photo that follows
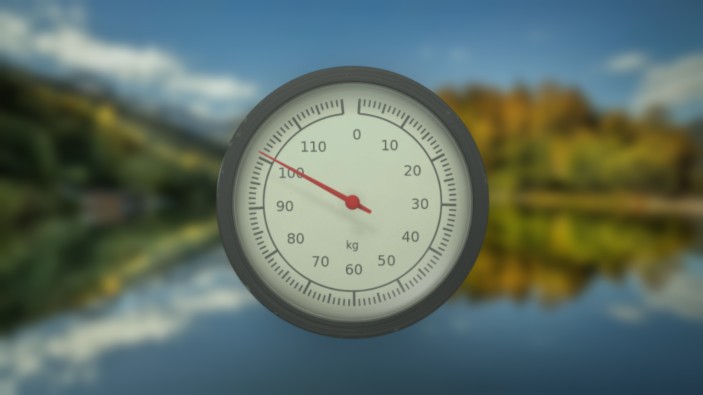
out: value=101 unit=kg
